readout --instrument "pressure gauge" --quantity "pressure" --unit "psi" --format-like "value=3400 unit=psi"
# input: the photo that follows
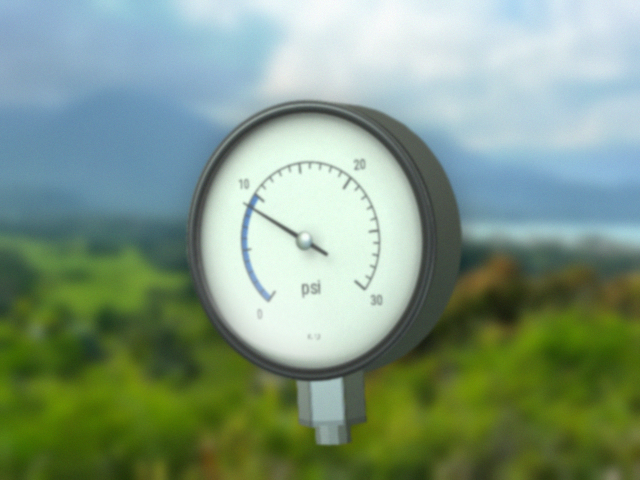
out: value=9 unit=psi
